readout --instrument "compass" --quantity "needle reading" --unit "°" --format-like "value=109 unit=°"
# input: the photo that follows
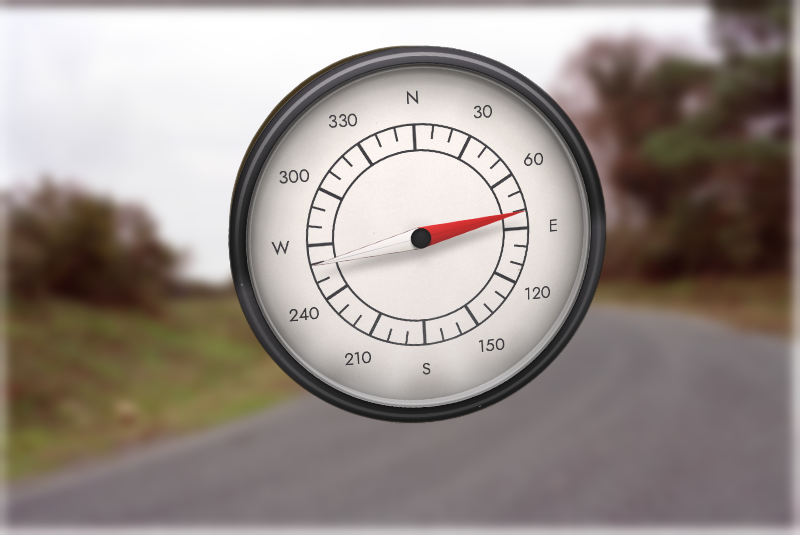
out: value=80 unit=°
